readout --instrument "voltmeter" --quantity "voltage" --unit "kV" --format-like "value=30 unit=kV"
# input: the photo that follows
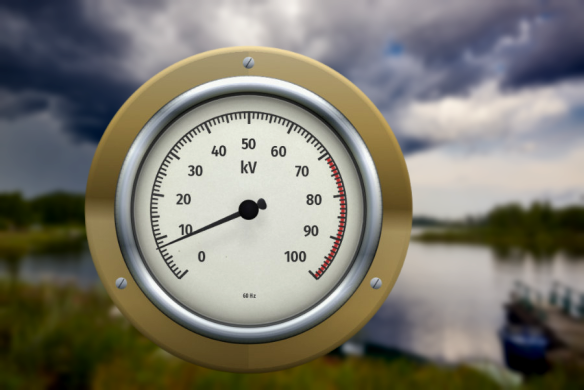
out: value=8 unit=kV
